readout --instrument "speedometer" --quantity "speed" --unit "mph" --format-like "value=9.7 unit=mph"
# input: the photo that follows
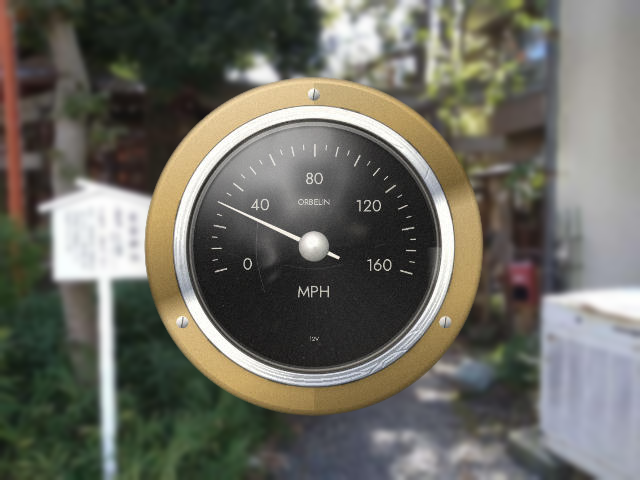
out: value=30 unit=mph
